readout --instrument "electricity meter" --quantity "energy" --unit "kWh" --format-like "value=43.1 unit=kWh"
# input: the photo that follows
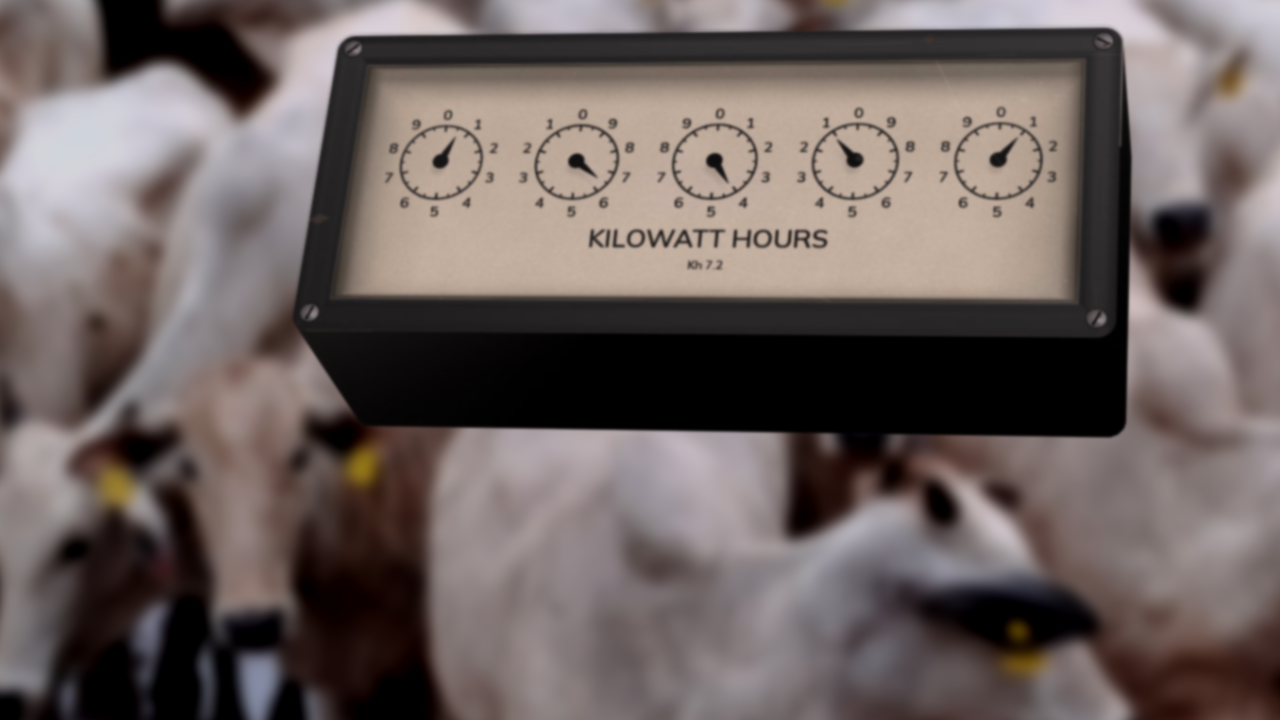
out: value=6411 unit=kWh
